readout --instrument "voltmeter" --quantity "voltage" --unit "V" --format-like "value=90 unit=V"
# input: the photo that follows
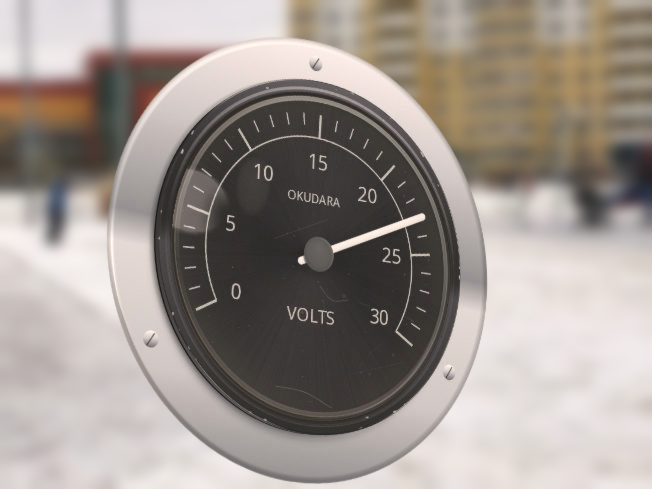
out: value=23 unit=V
